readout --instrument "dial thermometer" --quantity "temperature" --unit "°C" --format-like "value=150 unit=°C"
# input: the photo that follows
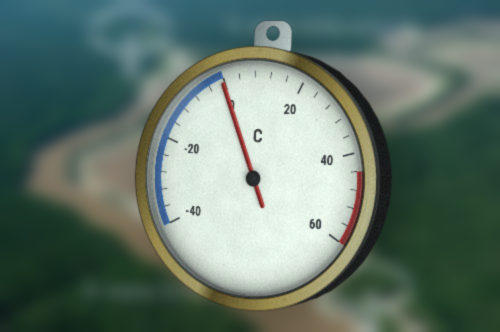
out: value=0 unit=°C
